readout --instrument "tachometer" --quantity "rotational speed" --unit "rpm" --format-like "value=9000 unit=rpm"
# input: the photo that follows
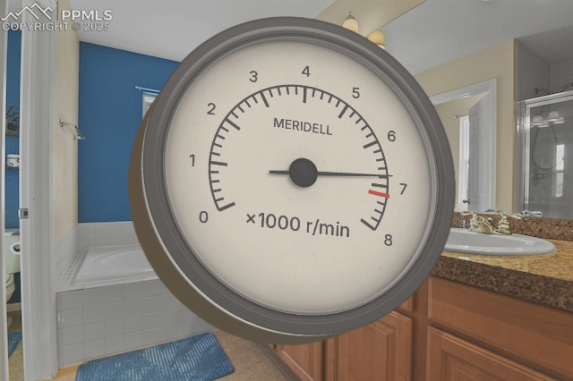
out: value=6800 unit=rpm
